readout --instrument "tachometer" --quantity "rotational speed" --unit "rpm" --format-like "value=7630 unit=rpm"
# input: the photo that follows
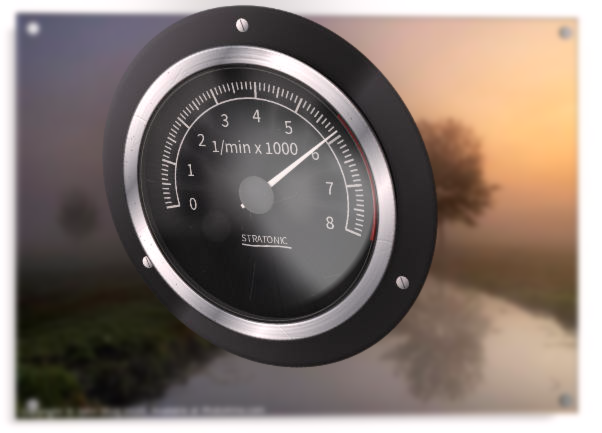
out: value=5900 unit=rpm
